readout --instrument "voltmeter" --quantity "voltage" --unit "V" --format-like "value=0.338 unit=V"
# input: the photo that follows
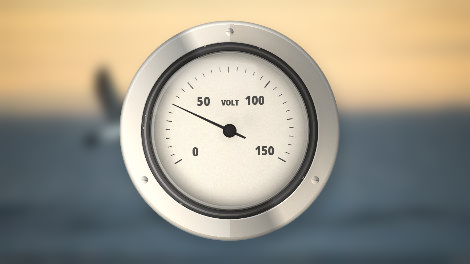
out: value=35 unit=V
